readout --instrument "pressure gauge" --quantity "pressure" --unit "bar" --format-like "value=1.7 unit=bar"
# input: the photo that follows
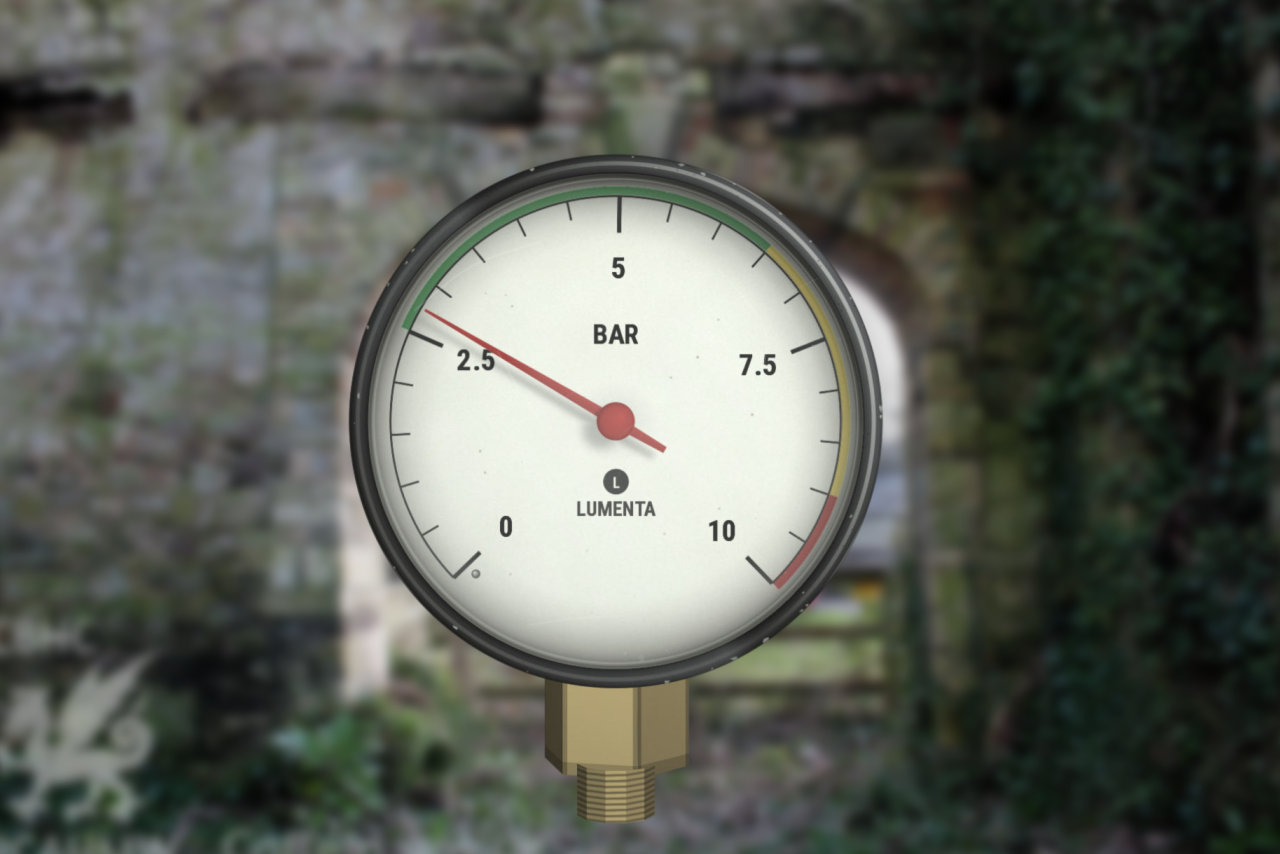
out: value=2.75 unit=bar
